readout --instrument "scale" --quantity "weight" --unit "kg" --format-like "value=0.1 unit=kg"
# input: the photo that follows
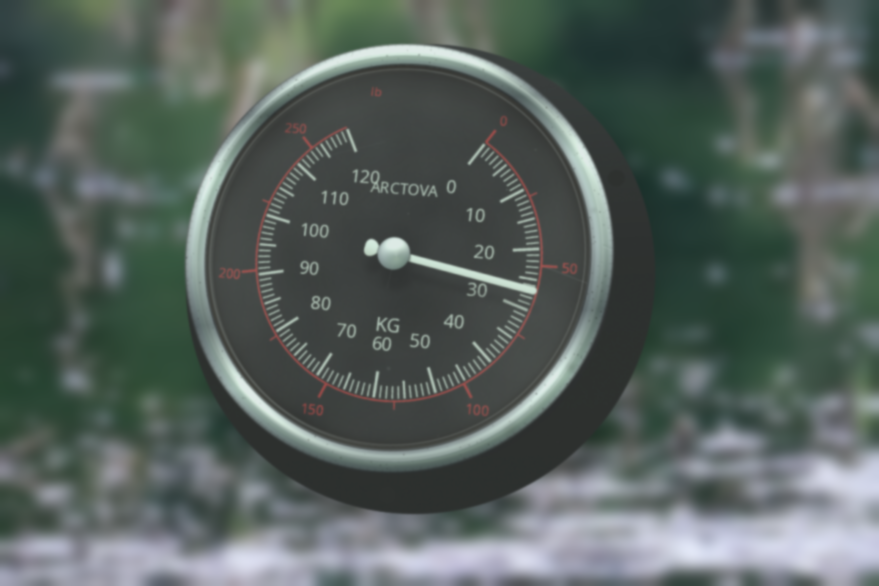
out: value=27 unit=kg
